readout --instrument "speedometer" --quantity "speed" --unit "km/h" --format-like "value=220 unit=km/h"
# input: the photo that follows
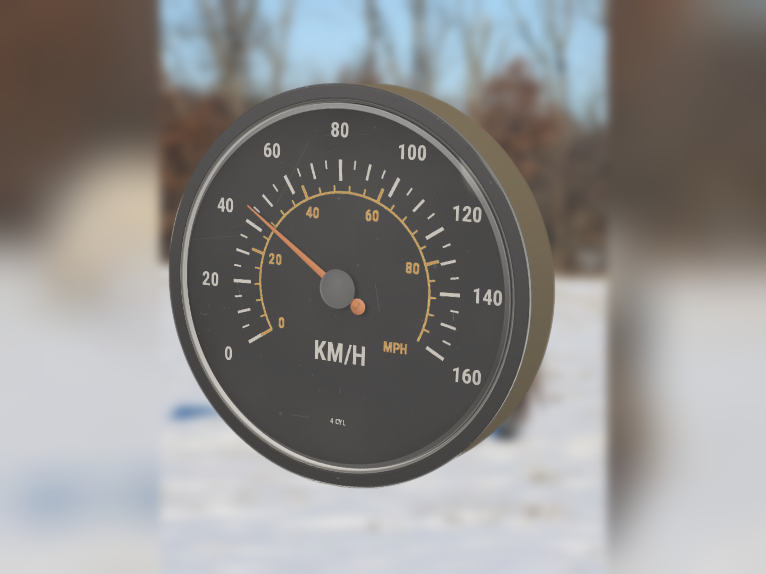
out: value=45 unit=km/h
